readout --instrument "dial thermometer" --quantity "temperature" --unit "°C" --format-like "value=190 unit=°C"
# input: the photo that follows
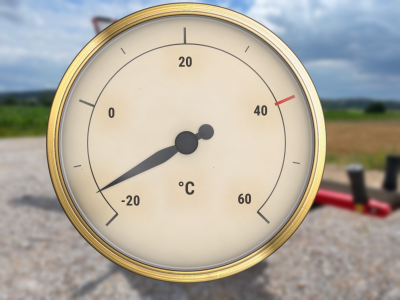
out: value=-15 unit=°C
